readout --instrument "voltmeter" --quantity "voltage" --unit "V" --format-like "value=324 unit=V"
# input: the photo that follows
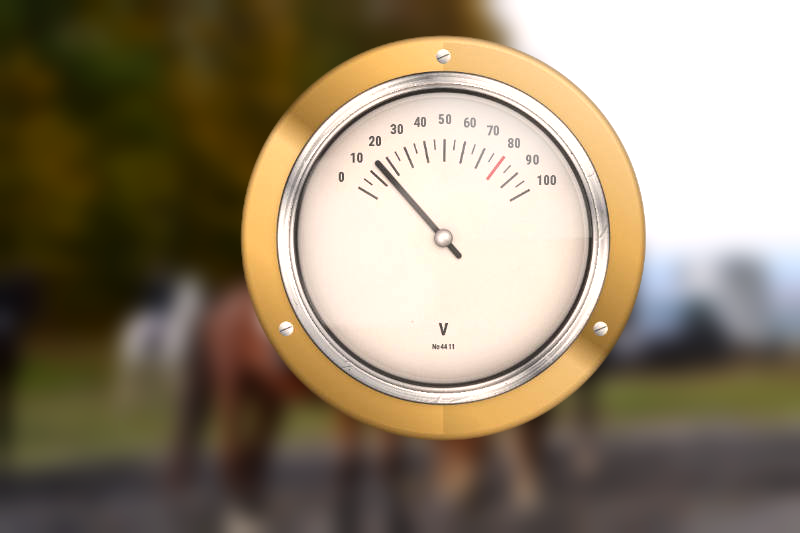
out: value=15 unit=V
